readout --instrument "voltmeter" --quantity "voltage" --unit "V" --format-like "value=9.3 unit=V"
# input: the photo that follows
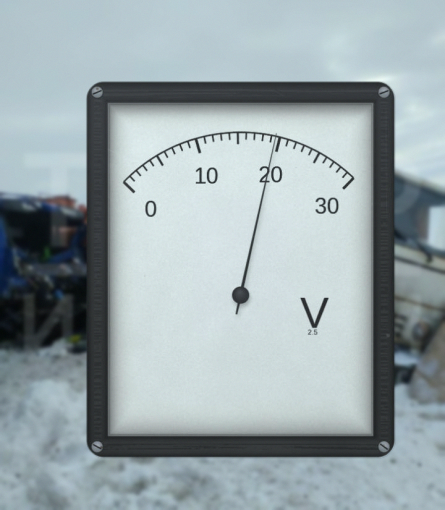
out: value=19.5 unit=V
